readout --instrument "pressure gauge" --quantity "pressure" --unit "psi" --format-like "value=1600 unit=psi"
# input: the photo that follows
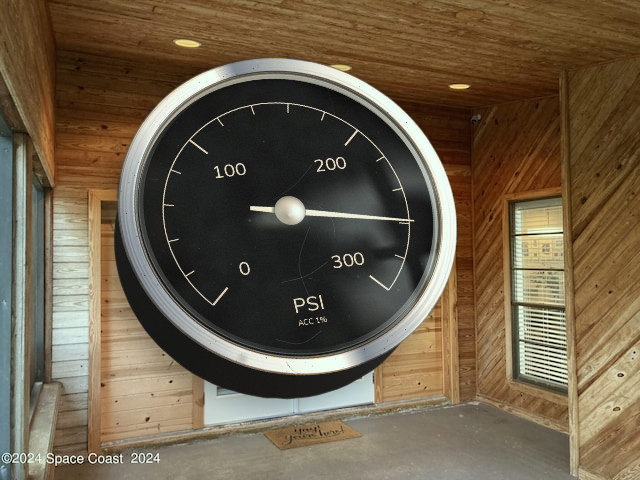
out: value=260 unit=psi
